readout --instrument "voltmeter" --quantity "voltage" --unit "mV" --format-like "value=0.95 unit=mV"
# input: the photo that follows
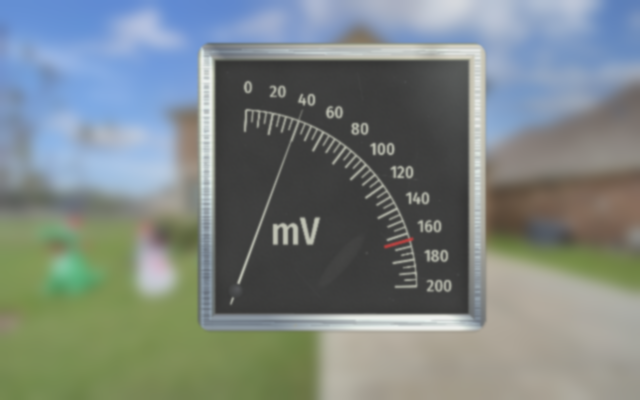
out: value=40 unit=mV
